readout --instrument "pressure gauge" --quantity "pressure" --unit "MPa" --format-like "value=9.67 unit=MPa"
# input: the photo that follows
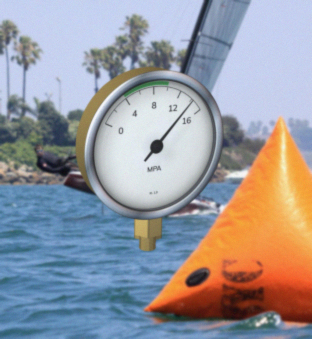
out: value=14 unit=MPa
